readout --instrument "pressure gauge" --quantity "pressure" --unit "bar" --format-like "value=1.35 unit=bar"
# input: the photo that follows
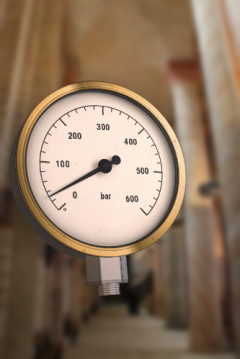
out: value=30 unit=bar
